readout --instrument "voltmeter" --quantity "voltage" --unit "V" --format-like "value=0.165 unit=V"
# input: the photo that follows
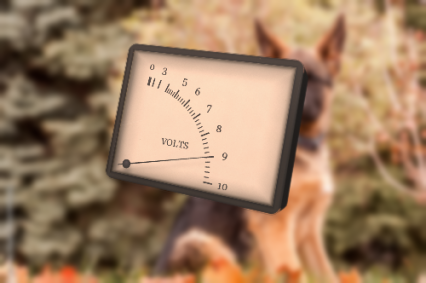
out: value=9 unit=V
